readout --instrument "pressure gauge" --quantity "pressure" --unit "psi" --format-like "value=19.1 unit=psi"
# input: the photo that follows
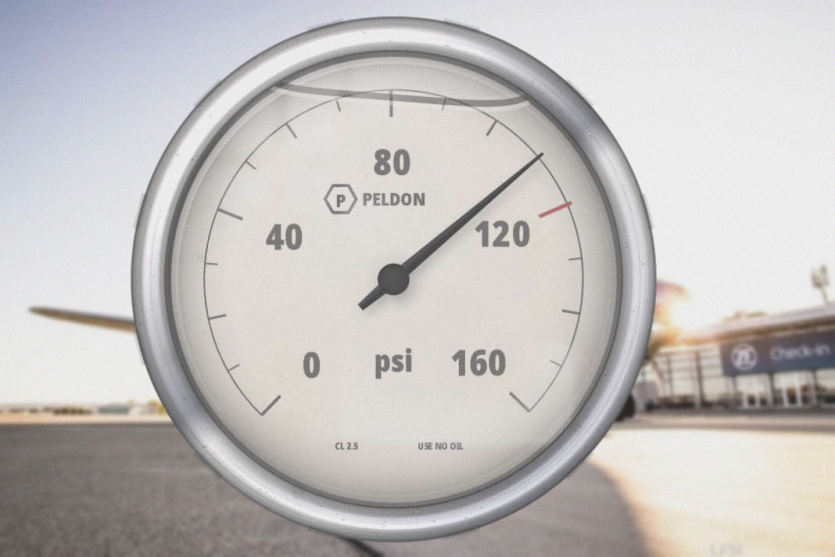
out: value=110 unit=psi
